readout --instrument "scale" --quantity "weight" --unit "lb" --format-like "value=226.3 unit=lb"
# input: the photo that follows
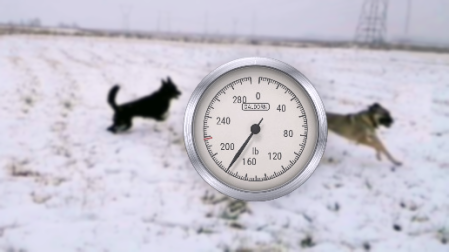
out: value=180 unit=lb
